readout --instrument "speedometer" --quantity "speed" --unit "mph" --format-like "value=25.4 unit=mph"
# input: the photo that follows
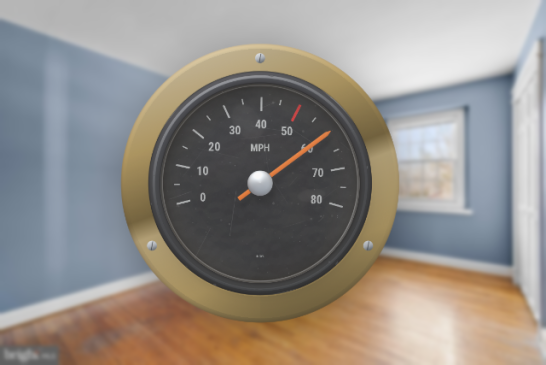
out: value=60 unit=mph
